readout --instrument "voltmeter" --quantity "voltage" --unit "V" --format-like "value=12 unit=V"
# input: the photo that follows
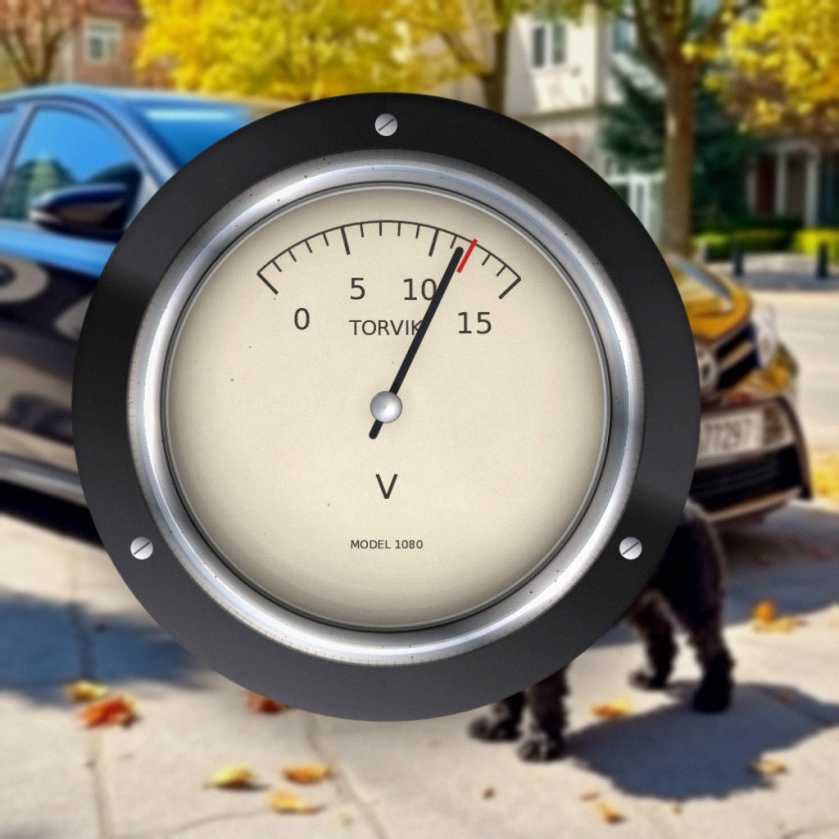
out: value=11.5 unit=V
